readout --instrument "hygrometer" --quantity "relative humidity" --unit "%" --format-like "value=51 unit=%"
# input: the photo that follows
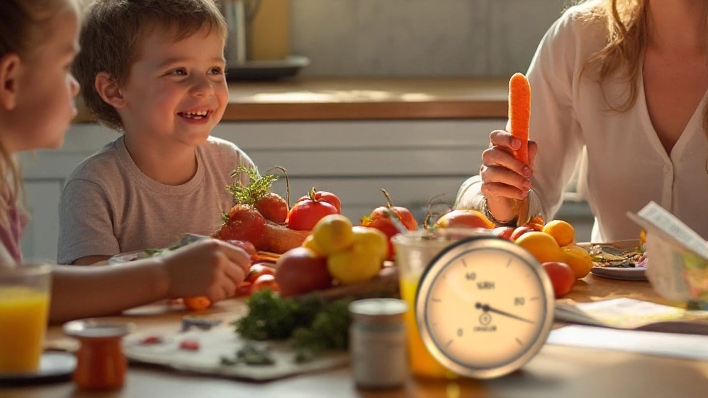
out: value=90 unit=%
